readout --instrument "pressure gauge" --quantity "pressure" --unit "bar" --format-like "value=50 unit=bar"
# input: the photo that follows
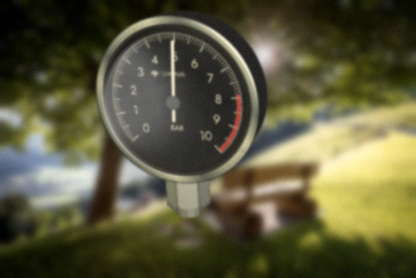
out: value=5 unit=bar
